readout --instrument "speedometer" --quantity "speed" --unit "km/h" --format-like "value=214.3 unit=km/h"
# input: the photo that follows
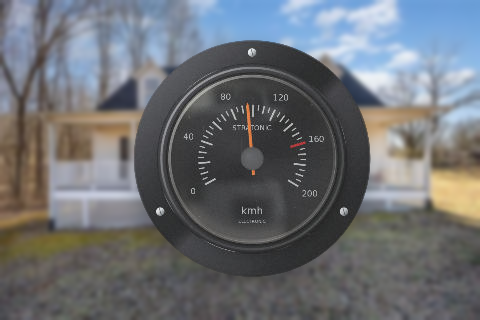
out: value=95 unit=km/h
